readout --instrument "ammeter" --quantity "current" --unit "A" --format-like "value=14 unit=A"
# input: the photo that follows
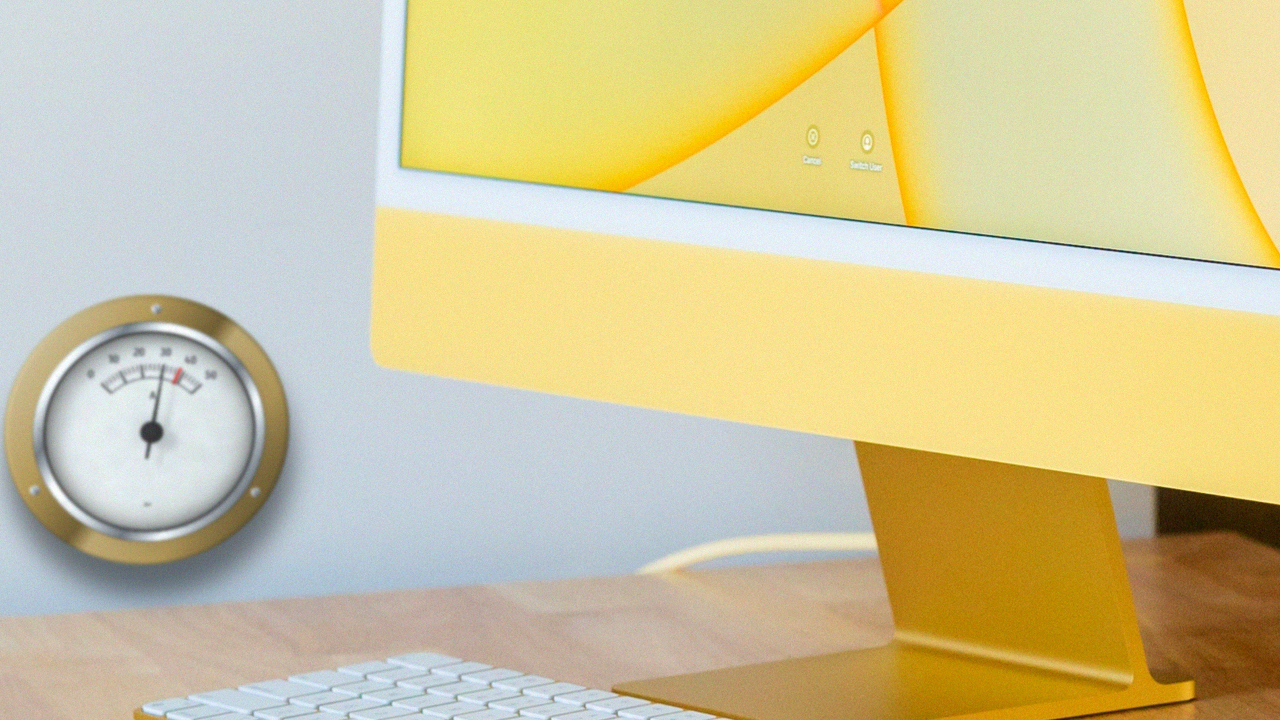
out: value=30 unit=A
